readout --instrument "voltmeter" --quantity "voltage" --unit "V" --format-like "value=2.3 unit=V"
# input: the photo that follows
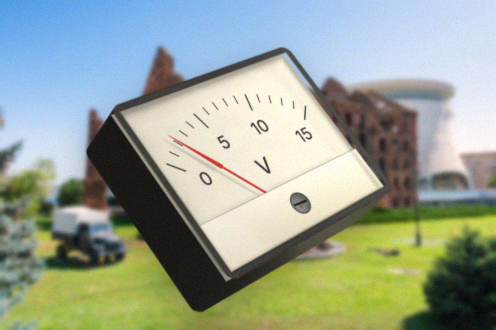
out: value=2 unit=V
